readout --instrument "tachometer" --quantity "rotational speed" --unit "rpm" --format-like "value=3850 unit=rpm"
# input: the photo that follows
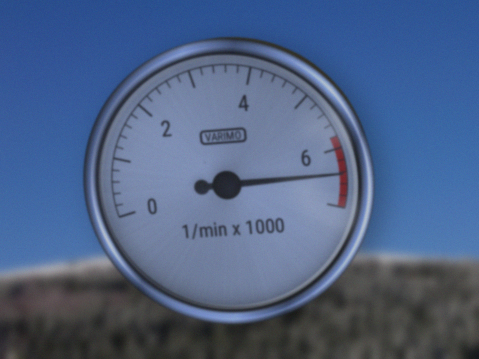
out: value=6400 unit=rpm
